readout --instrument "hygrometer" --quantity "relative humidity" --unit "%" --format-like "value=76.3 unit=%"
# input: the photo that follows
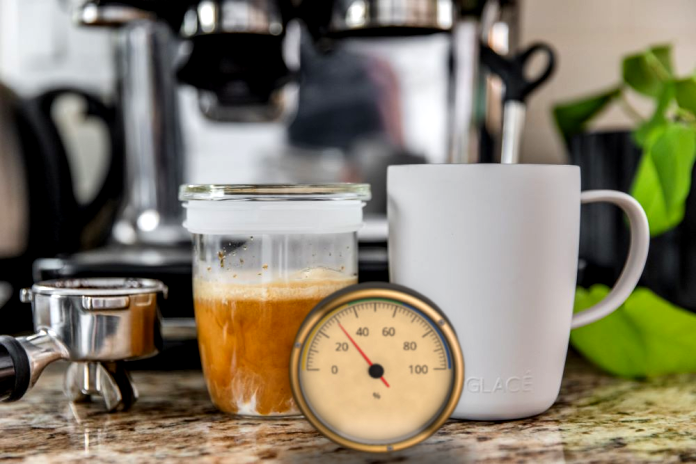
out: value=30 unit=%
